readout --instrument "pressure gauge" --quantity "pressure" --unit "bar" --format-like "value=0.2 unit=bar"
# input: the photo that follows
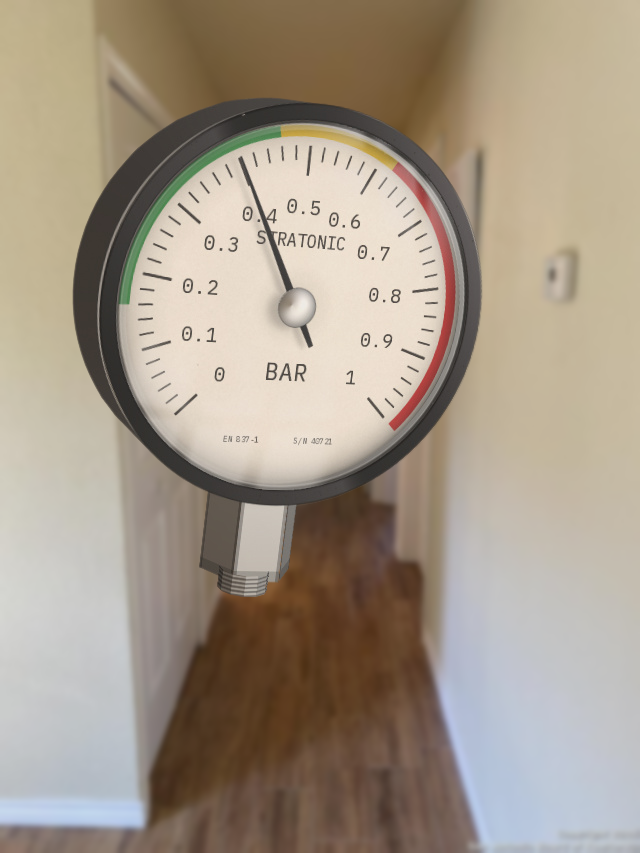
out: value=0.4 unit=bar
